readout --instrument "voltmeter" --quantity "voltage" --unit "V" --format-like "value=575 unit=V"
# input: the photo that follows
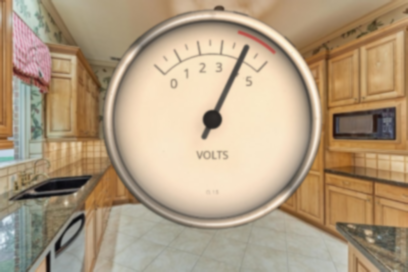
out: value=4 unit=V
